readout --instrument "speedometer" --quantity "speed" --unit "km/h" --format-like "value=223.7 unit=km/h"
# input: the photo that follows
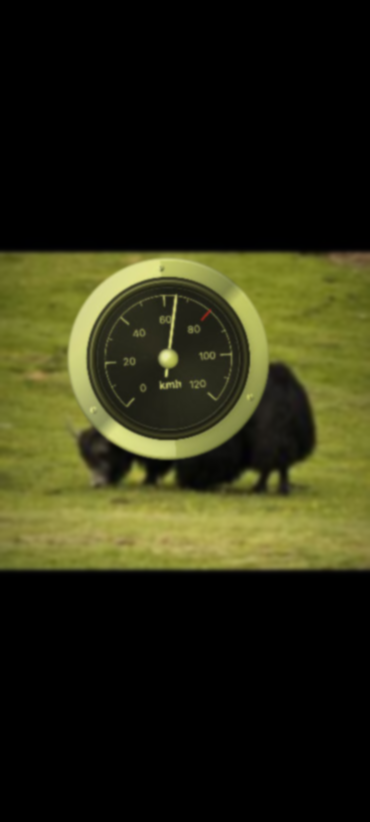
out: value=65 unit=km/h
